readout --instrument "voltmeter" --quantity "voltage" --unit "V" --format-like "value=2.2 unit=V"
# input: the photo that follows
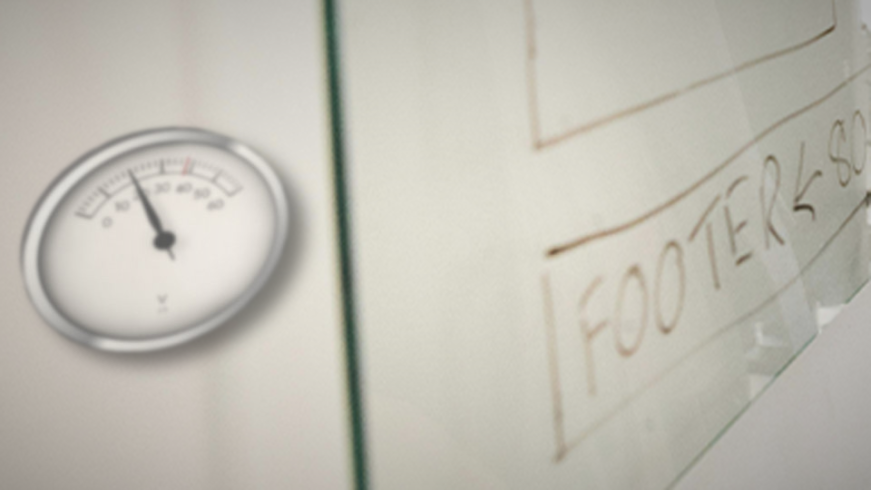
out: value=20 unit=V
